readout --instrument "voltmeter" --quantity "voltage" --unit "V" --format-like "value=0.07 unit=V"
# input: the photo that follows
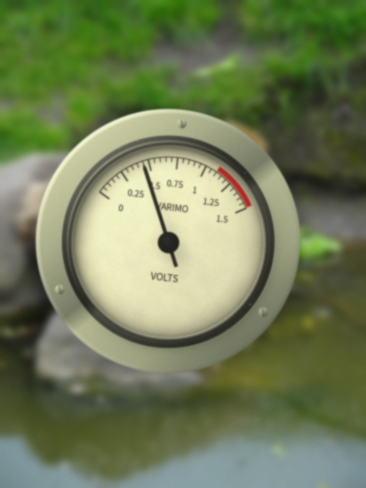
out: value=0.45 unit=V
